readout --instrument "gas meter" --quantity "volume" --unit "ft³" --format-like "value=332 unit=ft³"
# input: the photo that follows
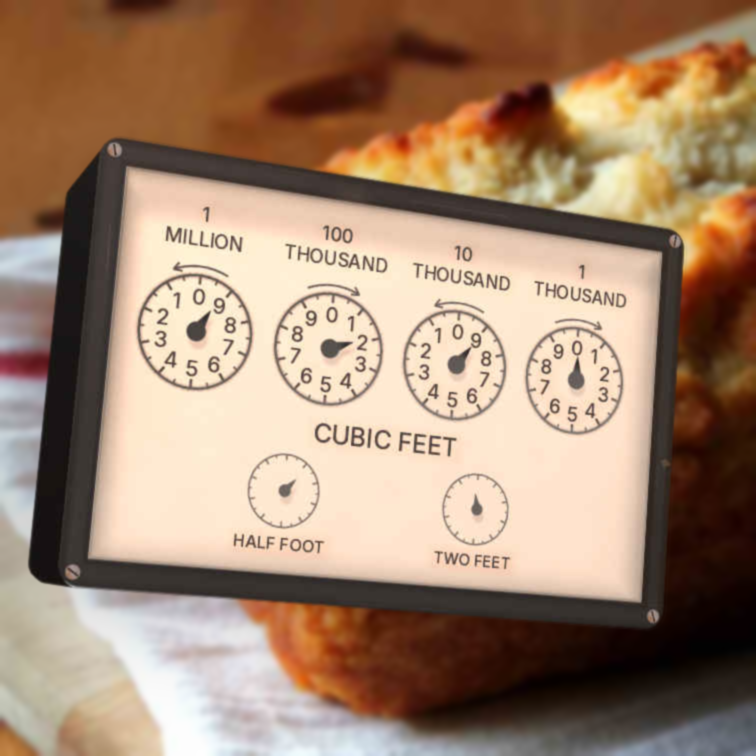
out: value=919000 unit=ft³
